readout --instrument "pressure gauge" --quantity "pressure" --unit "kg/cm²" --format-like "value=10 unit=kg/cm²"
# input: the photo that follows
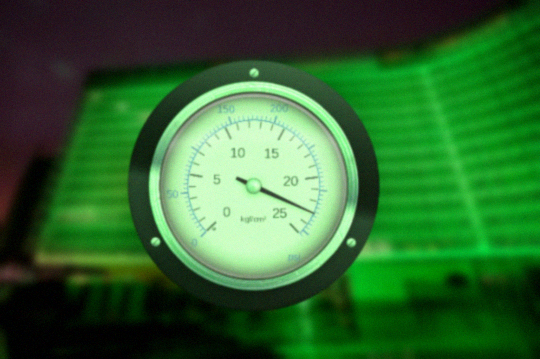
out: value=23 unit=kg/cm²
